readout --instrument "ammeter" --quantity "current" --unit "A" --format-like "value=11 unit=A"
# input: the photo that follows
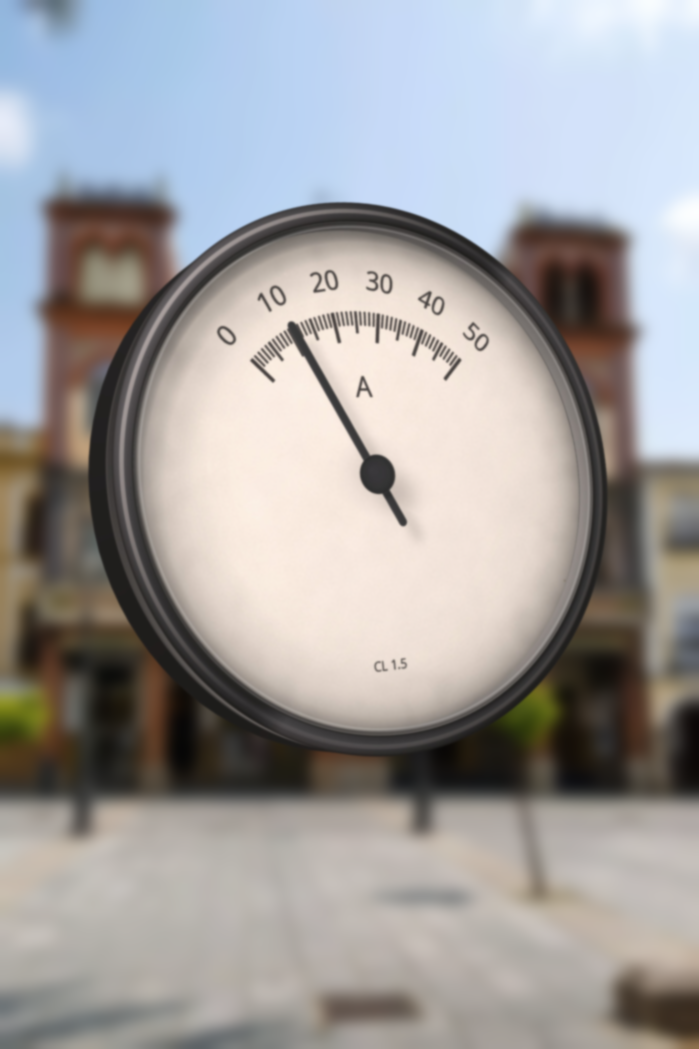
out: value=10 unit=A
